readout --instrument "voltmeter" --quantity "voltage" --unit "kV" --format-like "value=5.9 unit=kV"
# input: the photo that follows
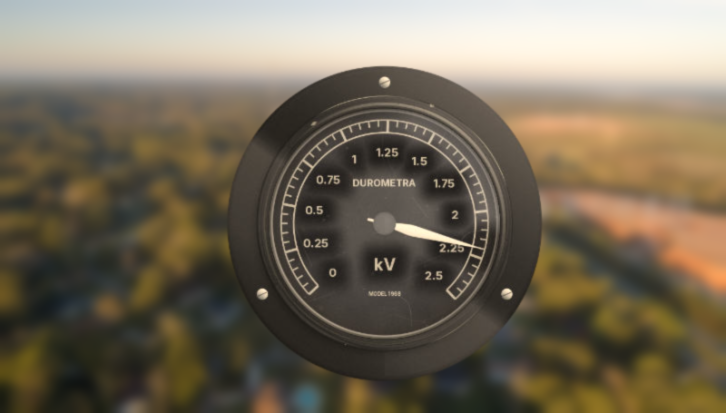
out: value=2.2 unit=kV
